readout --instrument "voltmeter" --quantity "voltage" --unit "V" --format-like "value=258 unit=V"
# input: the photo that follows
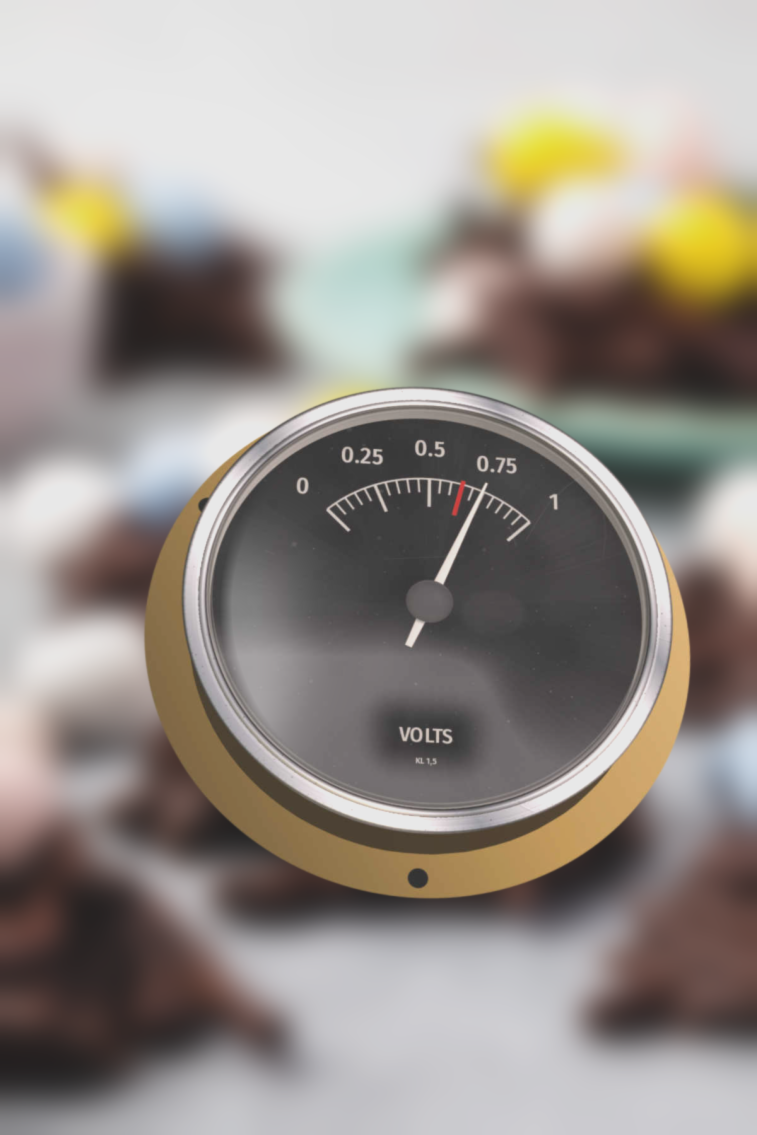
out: value=0.75 unit=V
